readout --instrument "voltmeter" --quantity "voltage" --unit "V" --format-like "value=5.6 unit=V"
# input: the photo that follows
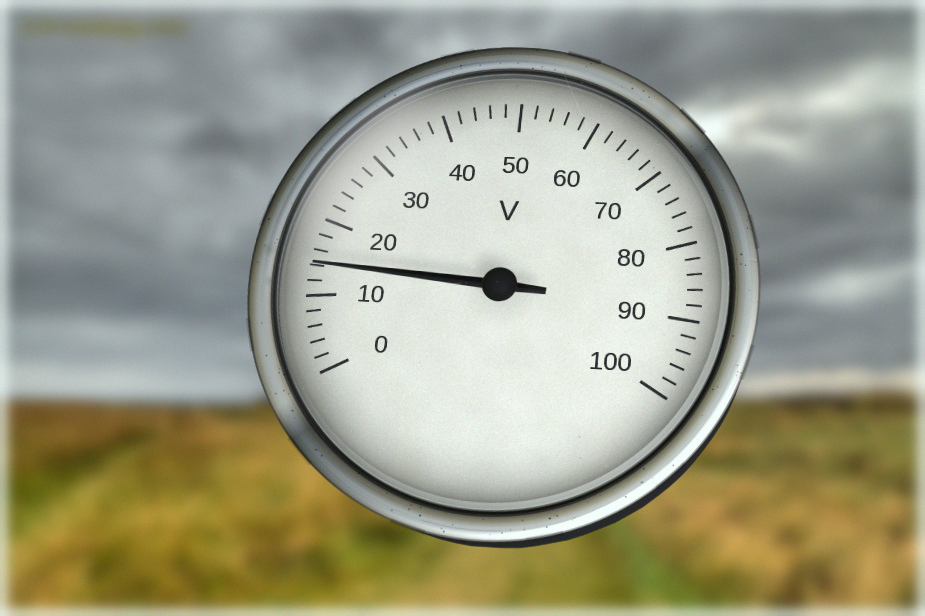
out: value=14 unit=V
